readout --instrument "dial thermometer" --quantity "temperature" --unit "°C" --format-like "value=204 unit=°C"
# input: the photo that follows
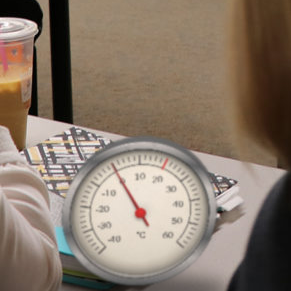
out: value=0 unit=°C
